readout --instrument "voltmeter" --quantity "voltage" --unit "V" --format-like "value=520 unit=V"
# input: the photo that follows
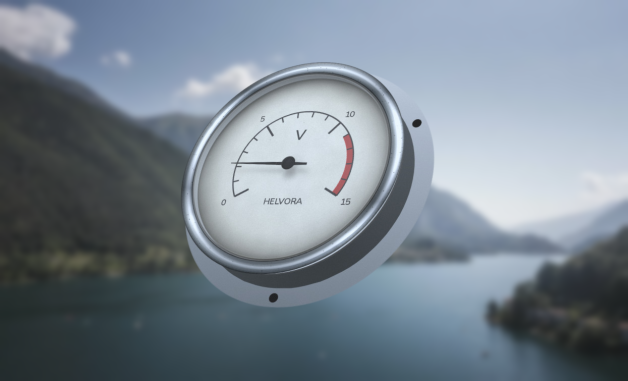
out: value=2 unit=V
